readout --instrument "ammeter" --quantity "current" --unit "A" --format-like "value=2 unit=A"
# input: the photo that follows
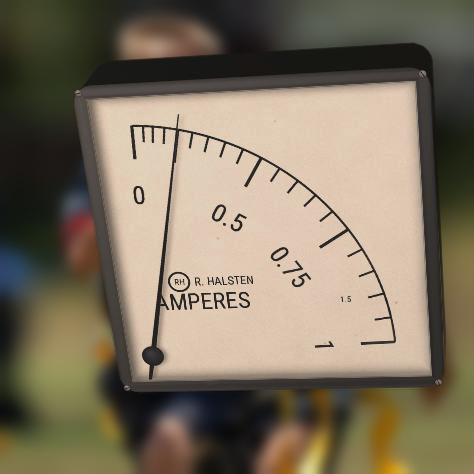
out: value=0.25 unit=A
